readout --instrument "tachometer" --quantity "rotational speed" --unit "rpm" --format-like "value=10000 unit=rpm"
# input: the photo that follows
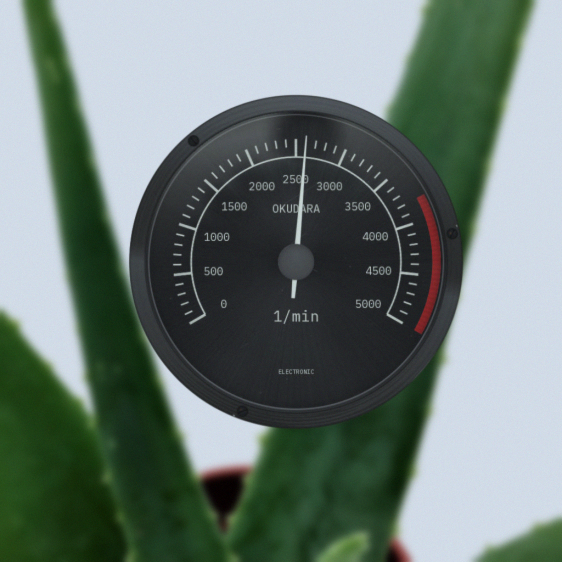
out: value=2600 unit=rpm
